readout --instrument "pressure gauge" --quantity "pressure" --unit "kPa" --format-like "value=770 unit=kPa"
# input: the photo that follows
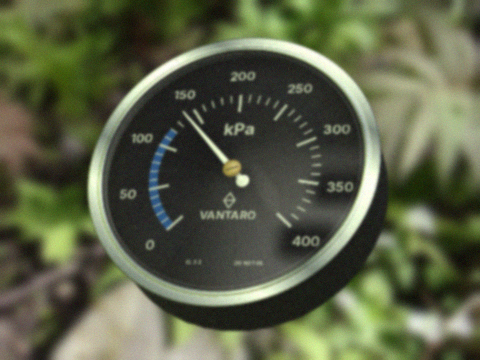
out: value=140 unit=kPa
